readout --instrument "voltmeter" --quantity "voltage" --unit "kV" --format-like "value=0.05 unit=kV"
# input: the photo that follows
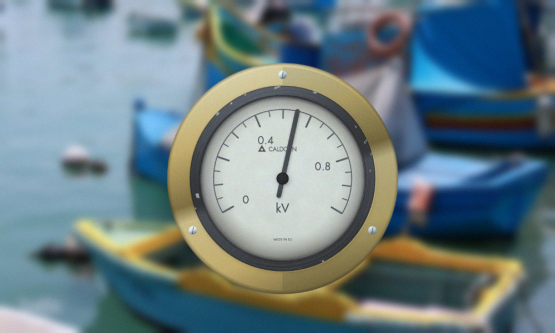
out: value=0.55 unit=kV
